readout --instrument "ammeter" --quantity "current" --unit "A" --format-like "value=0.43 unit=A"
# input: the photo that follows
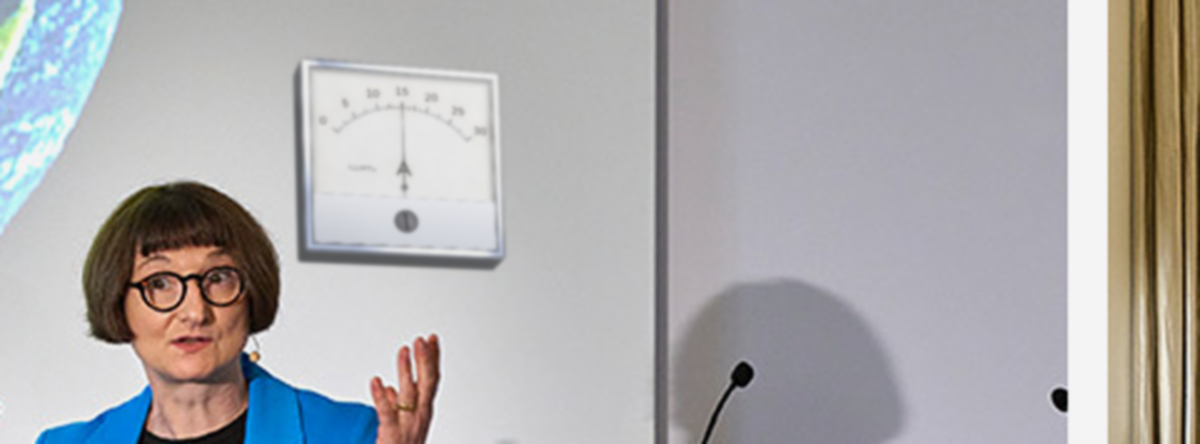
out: value=15 unit=A
